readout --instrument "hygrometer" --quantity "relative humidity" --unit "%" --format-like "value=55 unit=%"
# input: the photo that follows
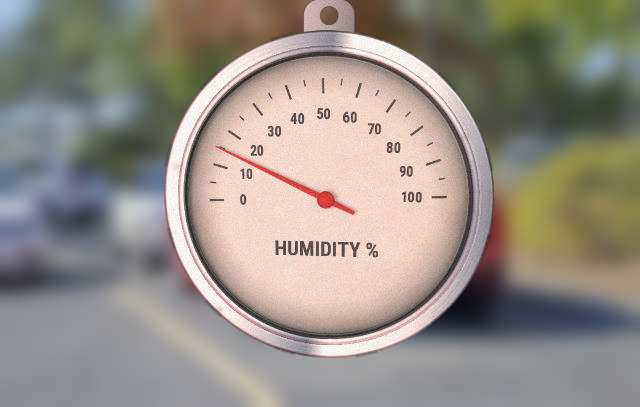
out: value=15 unit=%
